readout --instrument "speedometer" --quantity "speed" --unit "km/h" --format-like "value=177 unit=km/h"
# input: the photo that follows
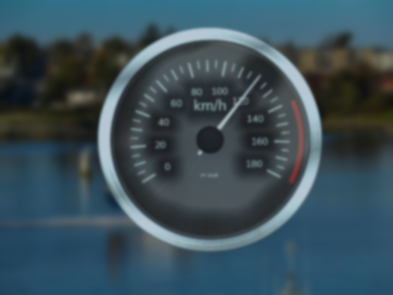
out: value=120 unit=km/h
